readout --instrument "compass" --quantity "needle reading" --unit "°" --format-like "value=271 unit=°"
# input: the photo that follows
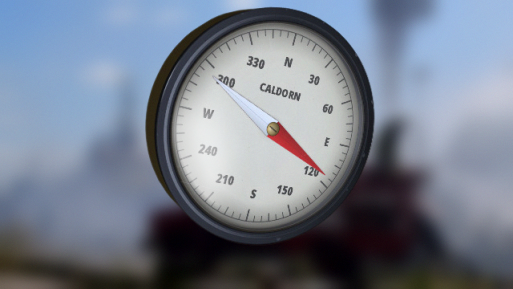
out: value=115 unit=°
